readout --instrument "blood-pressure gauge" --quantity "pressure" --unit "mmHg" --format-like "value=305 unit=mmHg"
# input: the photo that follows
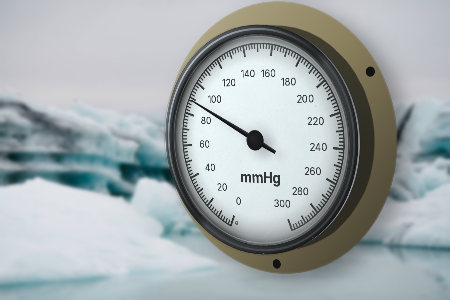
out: value=90 unit=mmHg
